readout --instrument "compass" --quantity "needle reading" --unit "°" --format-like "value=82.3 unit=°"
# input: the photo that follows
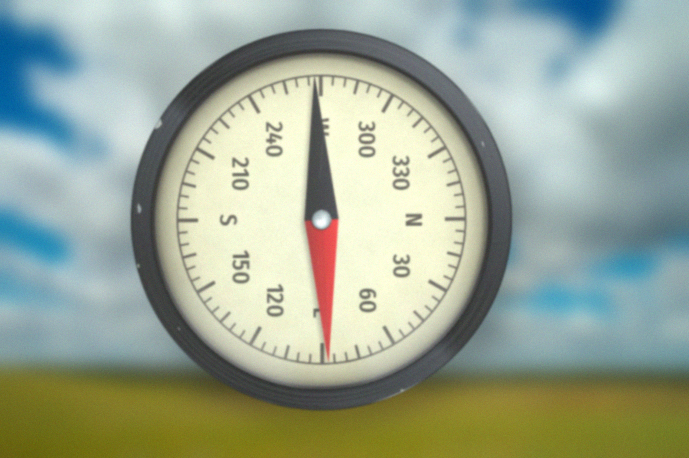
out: value=87.5 unit=°
